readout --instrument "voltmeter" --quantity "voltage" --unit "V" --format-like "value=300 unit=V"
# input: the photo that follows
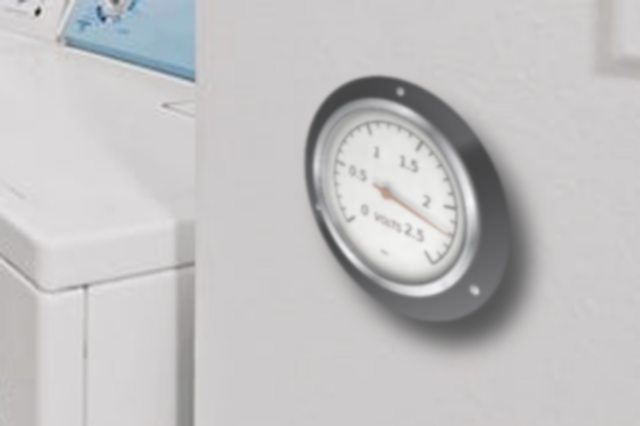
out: value=2.2 unit=V
